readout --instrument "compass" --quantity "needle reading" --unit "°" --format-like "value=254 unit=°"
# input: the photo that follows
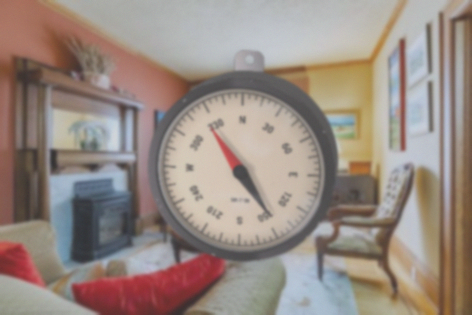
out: value=325 unit=°
